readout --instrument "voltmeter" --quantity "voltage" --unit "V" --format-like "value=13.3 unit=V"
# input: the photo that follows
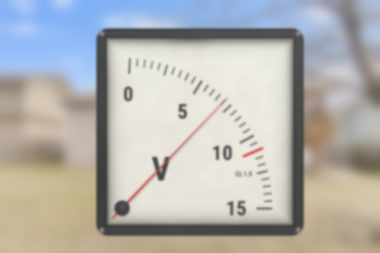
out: value=7 unit=V
